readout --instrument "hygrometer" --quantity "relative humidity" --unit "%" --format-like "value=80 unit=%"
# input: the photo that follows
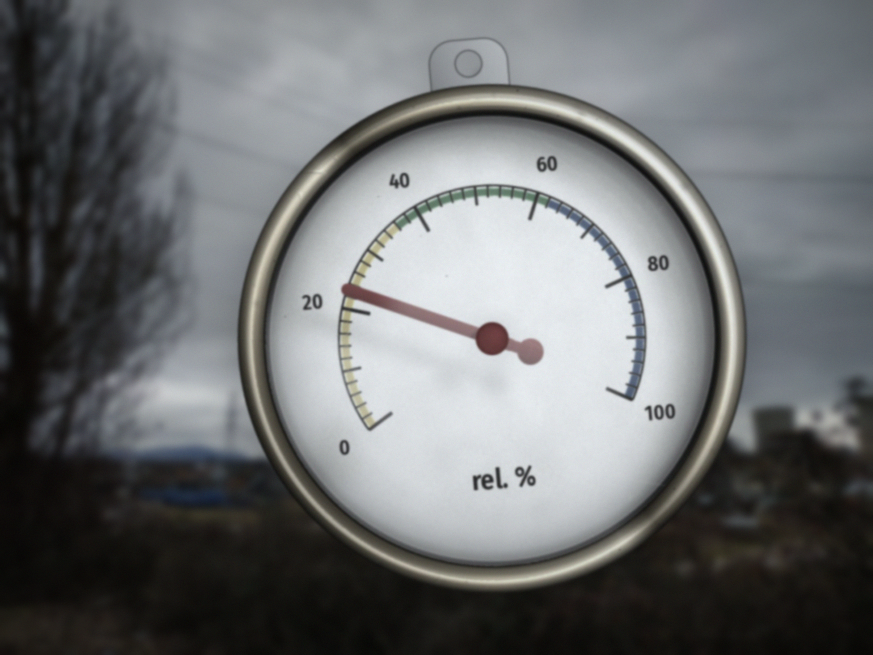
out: value=23 unit=%
